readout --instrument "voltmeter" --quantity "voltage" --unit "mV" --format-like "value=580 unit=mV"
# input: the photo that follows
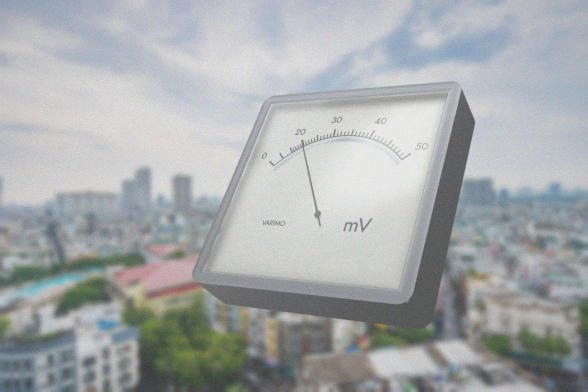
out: value=20 unit=mV
